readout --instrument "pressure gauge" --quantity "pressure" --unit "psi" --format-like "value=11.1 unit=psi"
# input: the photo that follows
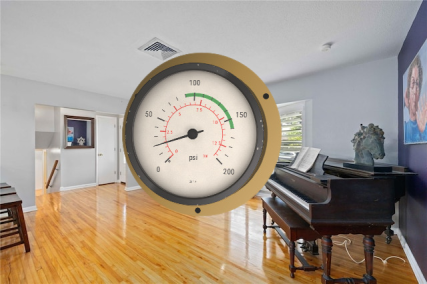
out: value=20 unit=psi
